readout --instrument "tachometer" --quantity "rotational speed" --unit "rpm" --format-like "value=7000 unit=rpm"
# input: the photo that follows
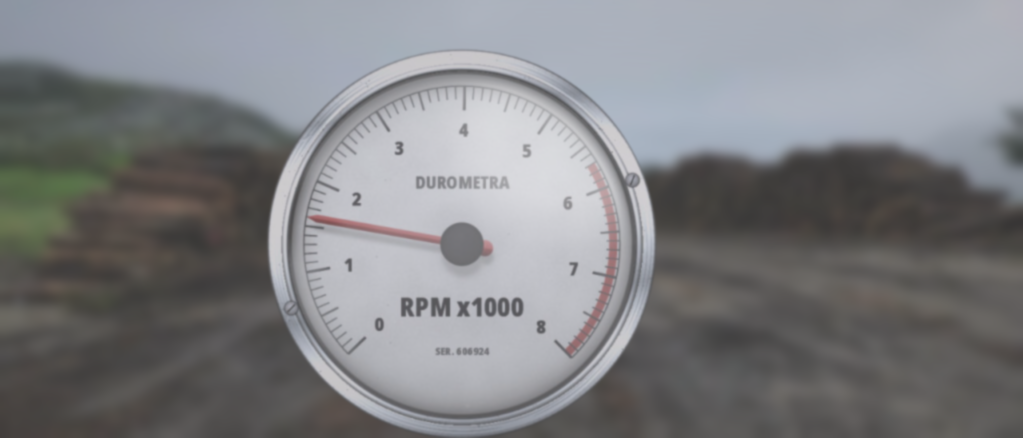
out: value=1600 unit=rpm
